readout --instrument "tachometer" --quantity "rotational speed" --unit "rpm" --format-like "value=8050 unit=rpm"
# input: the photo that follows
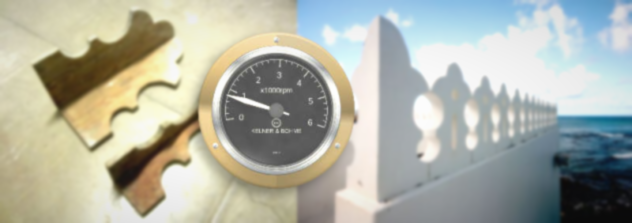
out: value=800 unit=rpm
